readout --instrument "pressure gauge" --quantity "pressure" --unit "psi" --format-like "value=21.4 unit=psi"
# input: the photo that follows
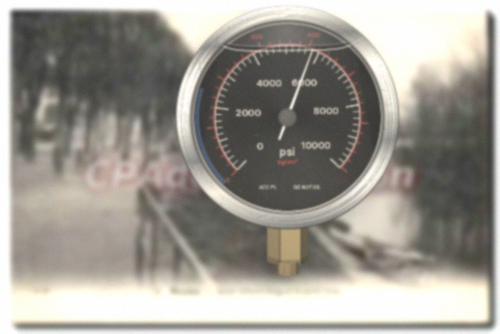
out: value=5800 unit=psi
